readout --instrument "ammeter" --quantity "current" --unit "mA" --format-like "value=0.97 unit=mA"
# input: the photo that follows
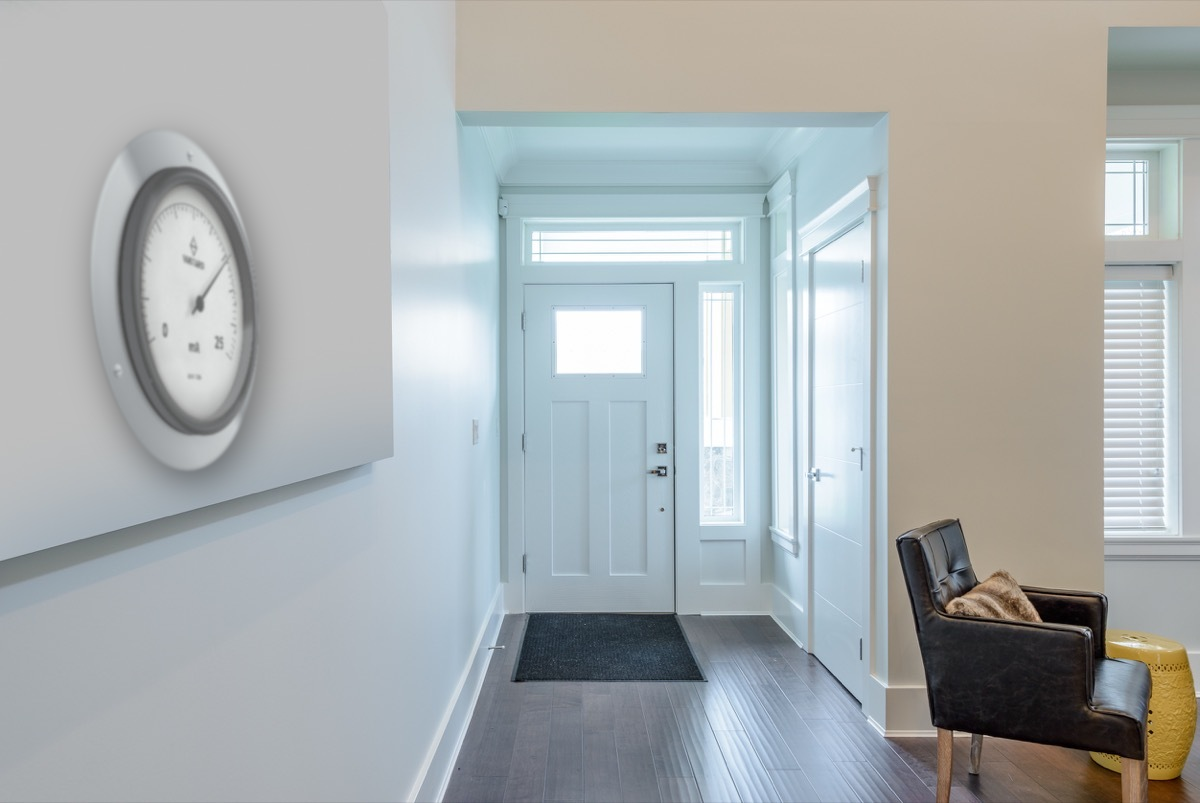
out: value=17.5 unit=mA
